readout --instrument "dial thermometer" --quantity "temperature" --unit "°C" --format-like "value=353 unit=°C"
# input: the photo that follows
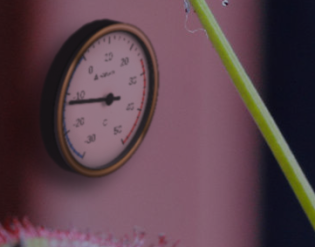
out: value=-12 unit=°C
